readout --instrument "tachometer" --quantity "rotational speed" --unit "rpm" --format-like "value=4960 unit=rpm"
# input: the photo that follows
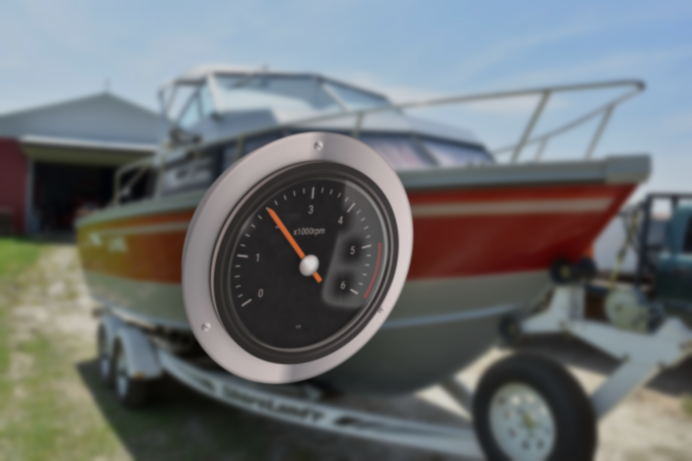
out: value=2000 unit=rpm
